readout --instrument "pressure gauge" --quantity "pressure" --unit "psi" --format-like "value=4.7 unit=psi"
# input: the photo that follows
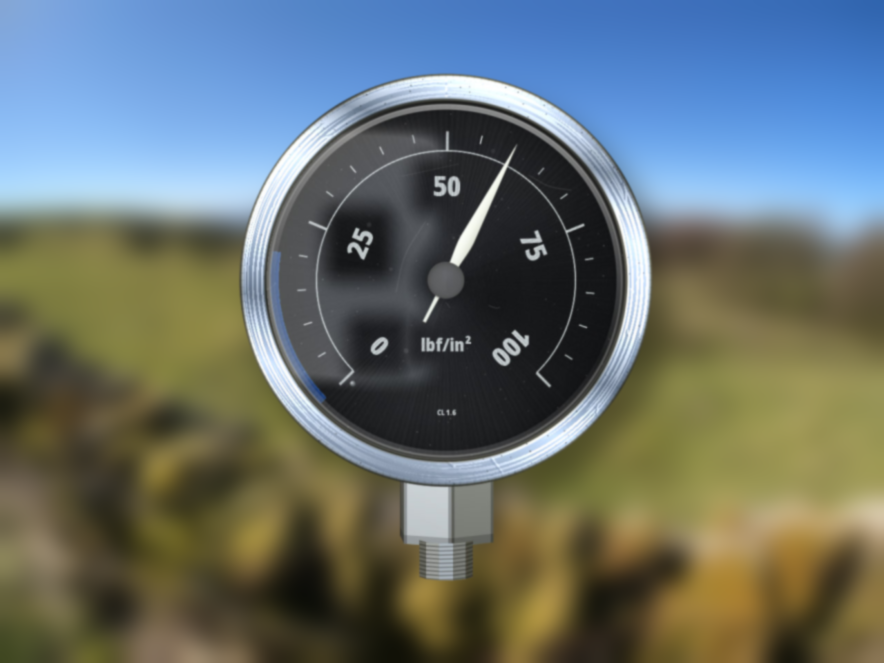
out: value=60 unit=psi
